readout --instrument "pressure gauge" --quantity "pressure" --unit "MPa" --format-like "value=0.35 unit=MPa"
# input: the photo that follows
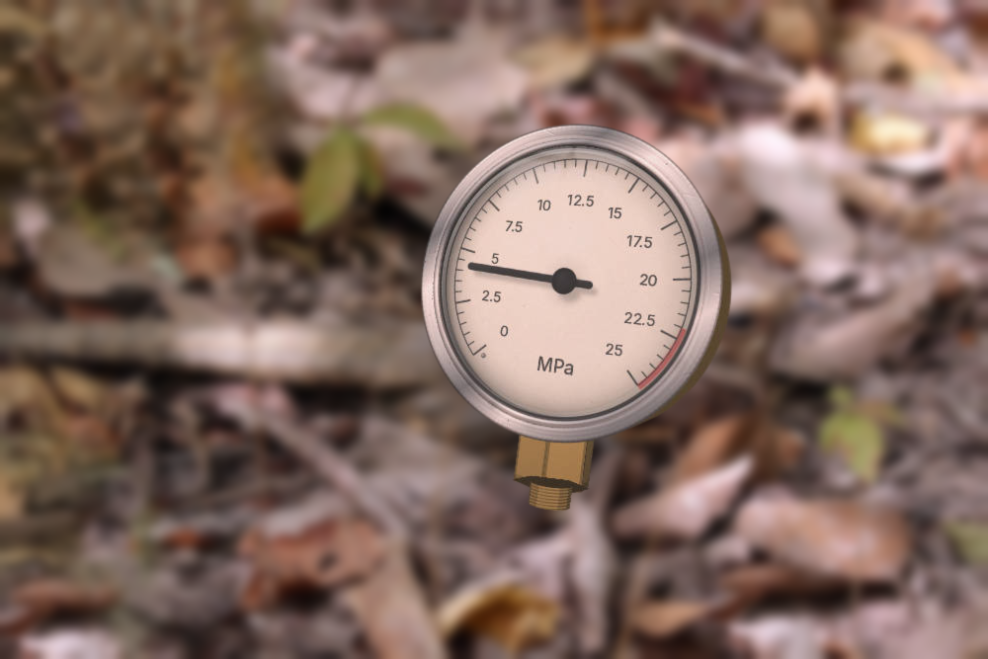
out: value=4.25 unit=MPa
